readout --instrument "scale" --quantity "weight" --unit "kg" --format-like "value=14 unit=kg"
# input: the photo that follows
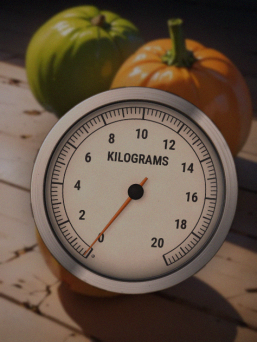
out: value=0.2 unit=kg
